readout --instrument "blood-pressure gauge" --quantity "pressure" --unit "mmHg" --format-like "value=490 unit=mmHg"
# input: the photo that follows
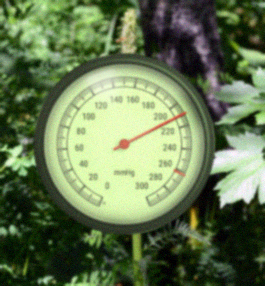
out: value=210 unit=mmHg
